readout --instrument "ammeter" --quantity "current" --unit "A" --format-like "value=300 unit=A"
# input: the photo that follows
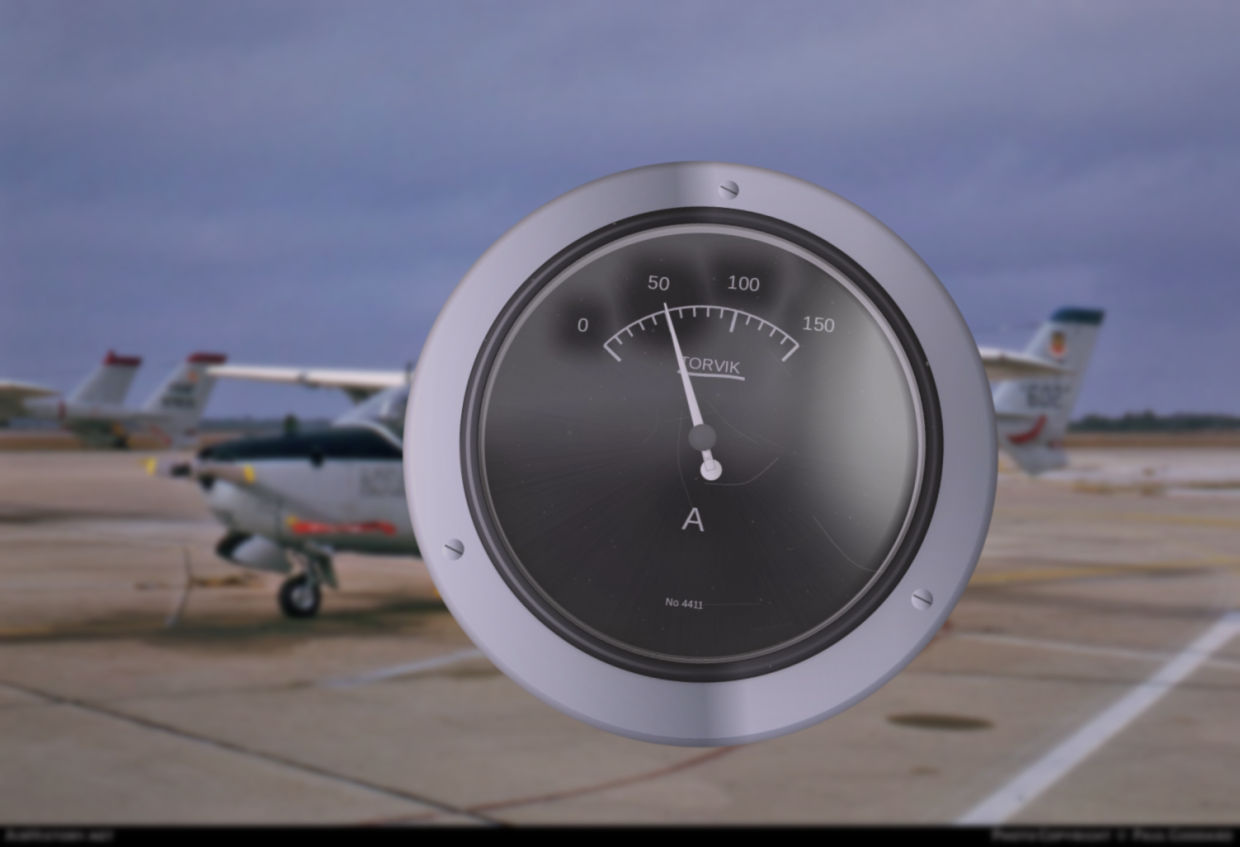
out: value=50 unit=A
